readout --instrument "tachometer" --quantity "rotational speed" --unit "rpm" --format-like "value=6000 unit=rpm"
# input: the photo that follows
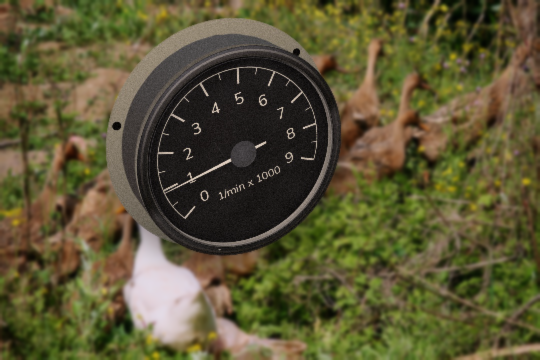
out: value=1000 unit=rpm
